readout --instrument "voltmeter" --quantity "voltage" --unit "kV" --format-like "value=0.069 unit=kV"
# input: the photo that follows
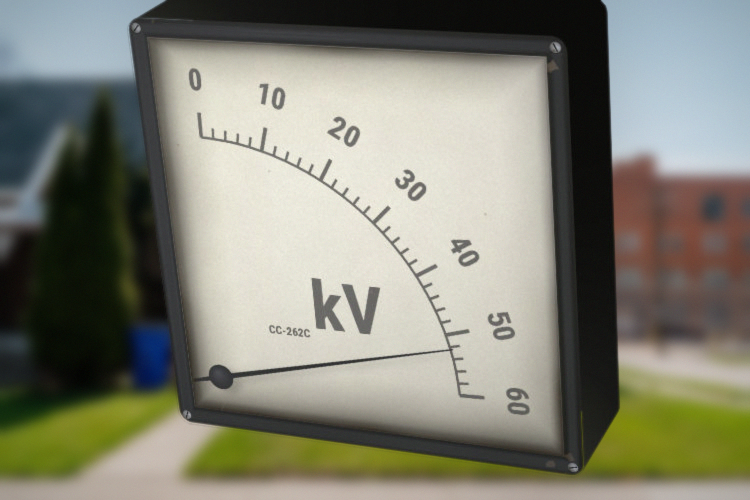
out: value=52 unit=kV
